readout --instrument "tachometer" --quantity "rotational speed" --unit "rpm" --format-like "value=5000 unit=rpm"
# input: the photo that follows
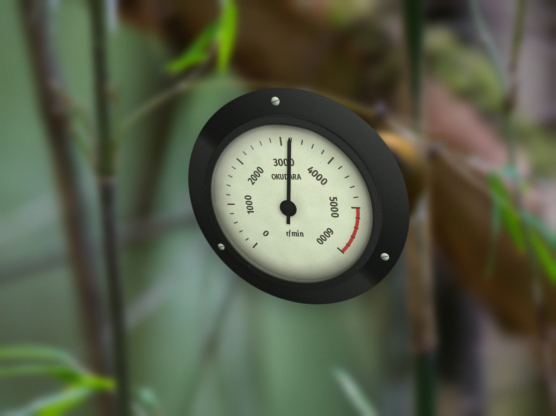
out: value=3200 unit=rpm
